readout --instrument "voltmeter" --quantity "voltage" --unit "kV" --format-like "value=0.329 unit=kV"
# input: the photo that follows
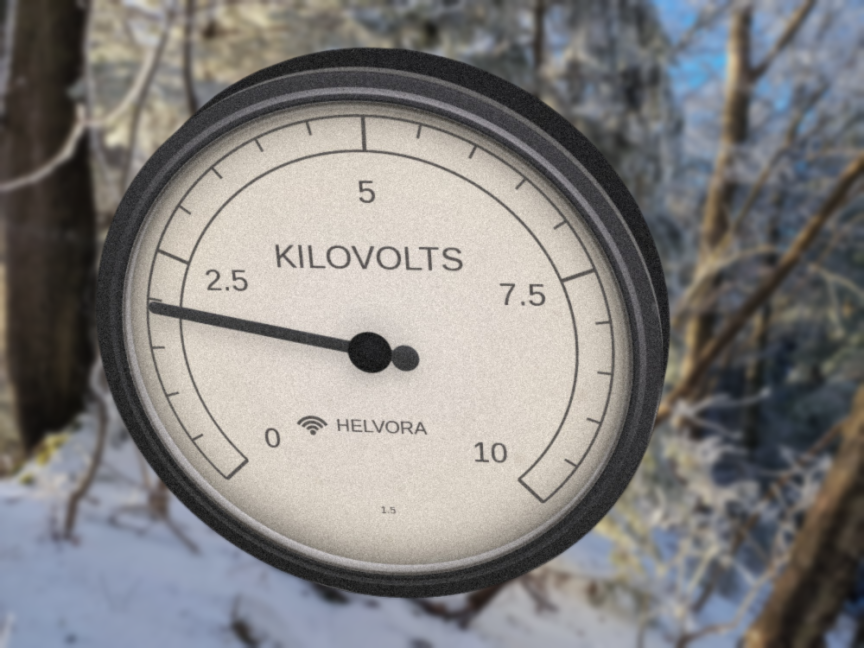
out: value=2 unit=kV
